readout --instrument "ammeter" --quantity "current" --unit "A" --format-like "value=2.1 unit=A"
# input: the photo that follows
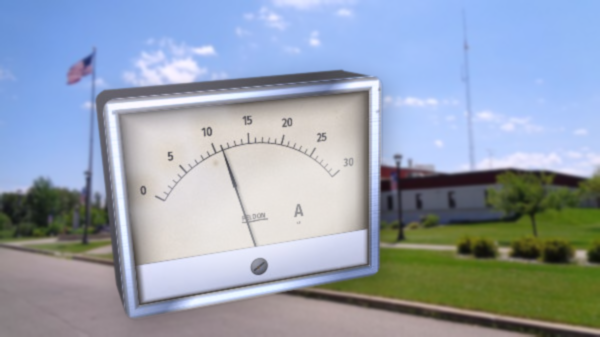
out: value=11 unit=A
